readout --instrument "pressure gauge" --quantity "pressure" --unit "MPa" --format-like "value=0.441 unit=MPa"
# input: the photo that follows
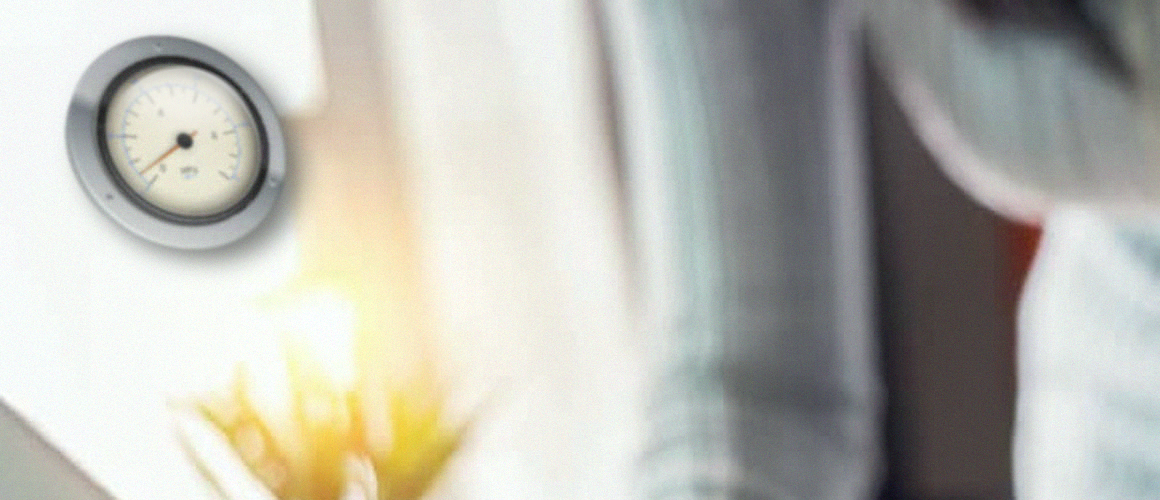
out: value=0.5 unit=MPa
